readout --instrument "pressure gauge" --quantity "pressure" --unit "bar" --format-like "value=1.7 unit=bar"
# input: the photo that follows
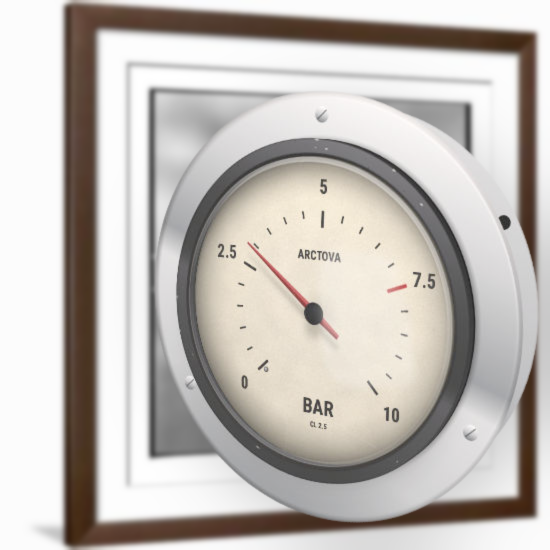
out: value=3 unit=bar
